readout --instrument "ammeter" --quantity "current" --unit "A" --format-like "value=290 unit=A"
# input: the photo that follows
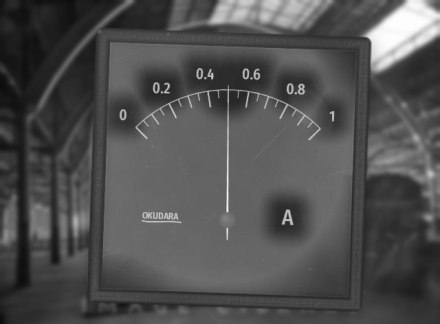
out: value=0.5 unit=A
